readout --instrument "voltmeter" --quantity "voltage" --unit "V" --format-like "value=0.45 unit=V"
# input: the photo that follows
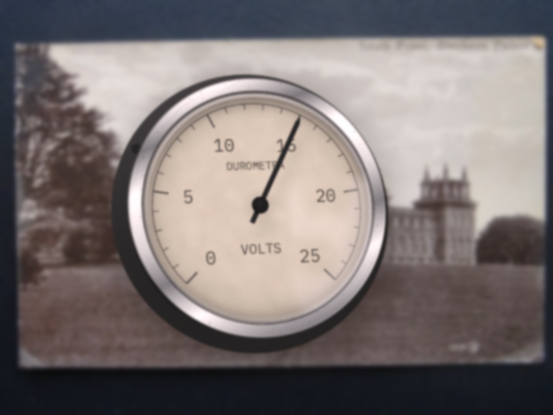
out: value=15 unit=V
